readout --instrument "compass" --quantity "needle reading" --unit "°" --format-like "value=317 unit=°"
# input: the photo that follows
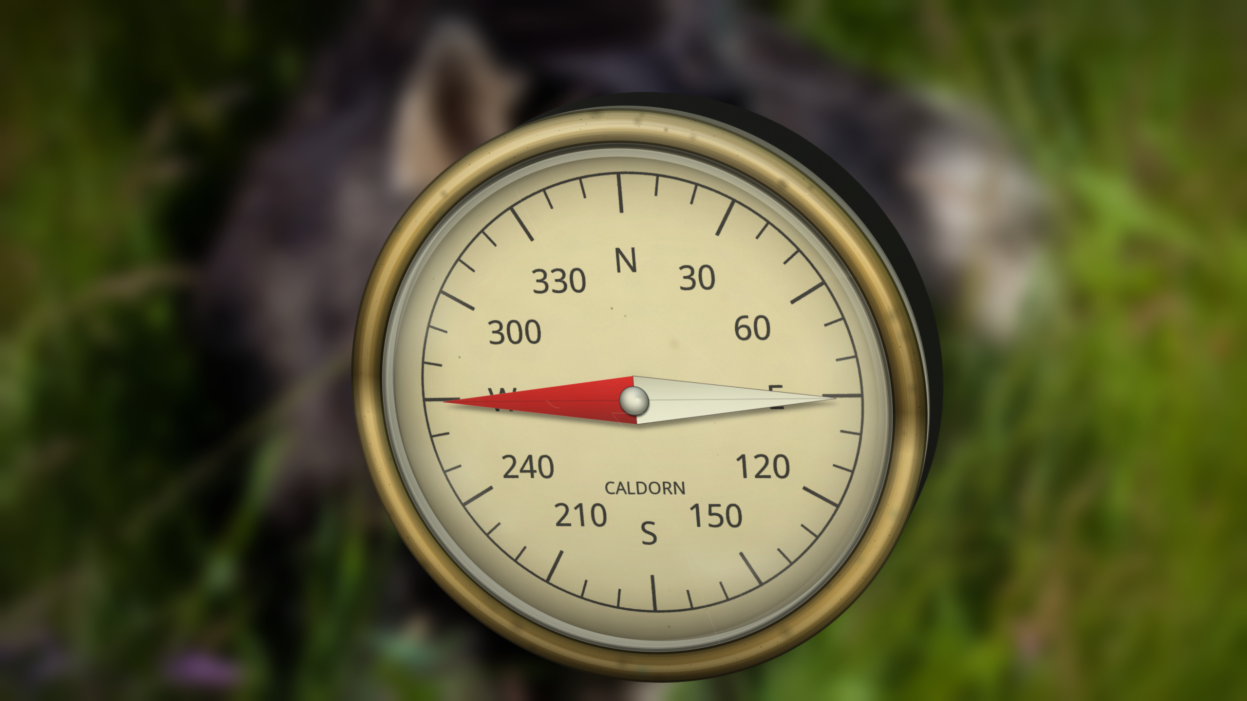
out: value=270 unit=°
